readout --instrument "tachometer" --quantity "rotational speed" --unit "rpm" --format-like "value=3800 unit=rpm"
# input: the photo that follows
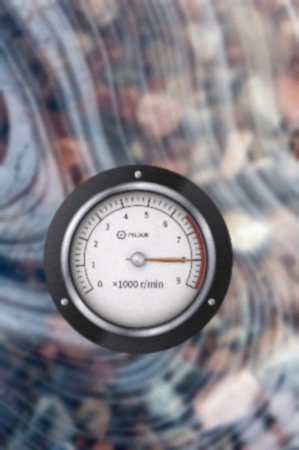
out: value=8000 unit=rpm
